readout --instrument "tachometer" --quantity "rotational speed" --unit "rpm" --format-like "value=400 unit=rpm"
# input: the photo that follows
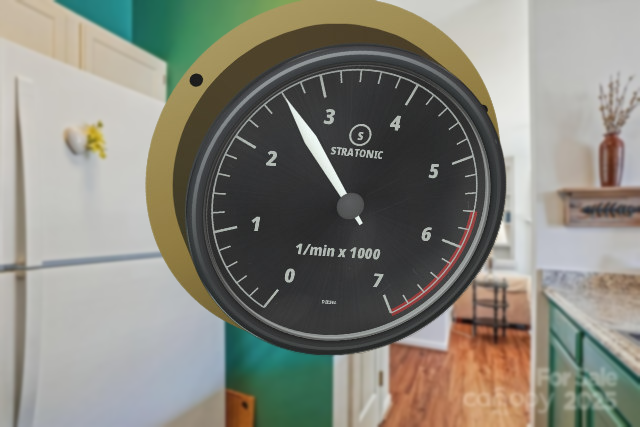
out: value=2600 unit=rpm
